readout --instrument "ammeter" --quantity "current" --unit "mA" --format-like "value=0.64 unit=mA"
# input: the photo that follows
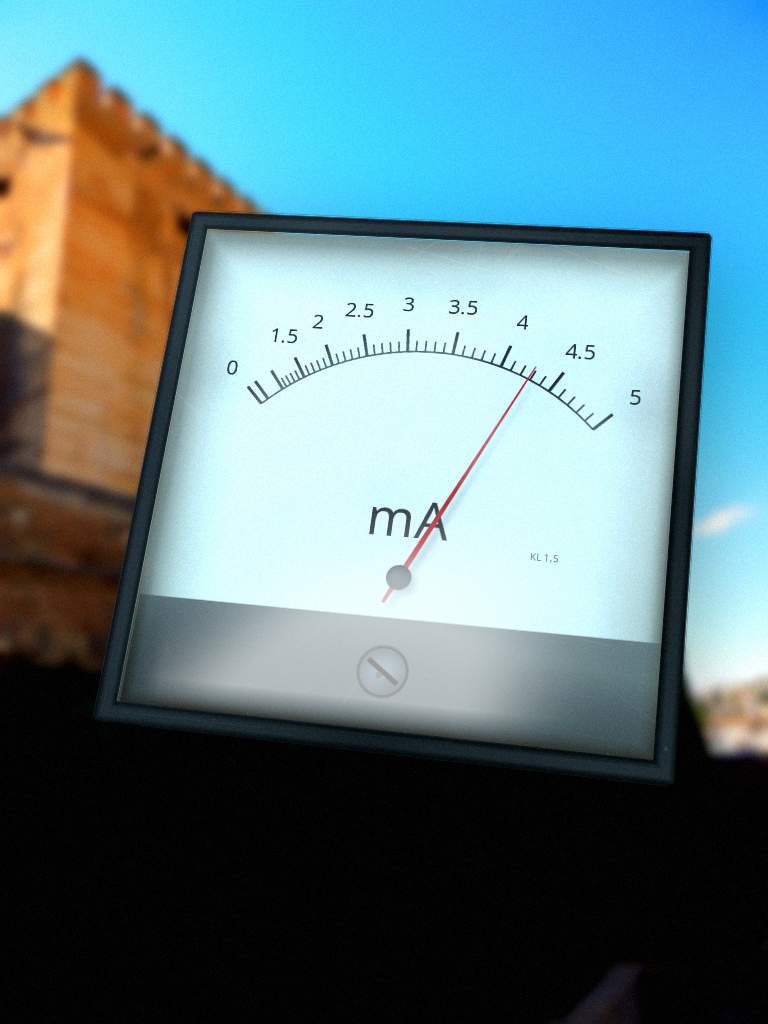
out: value=4.3 unit=mA
